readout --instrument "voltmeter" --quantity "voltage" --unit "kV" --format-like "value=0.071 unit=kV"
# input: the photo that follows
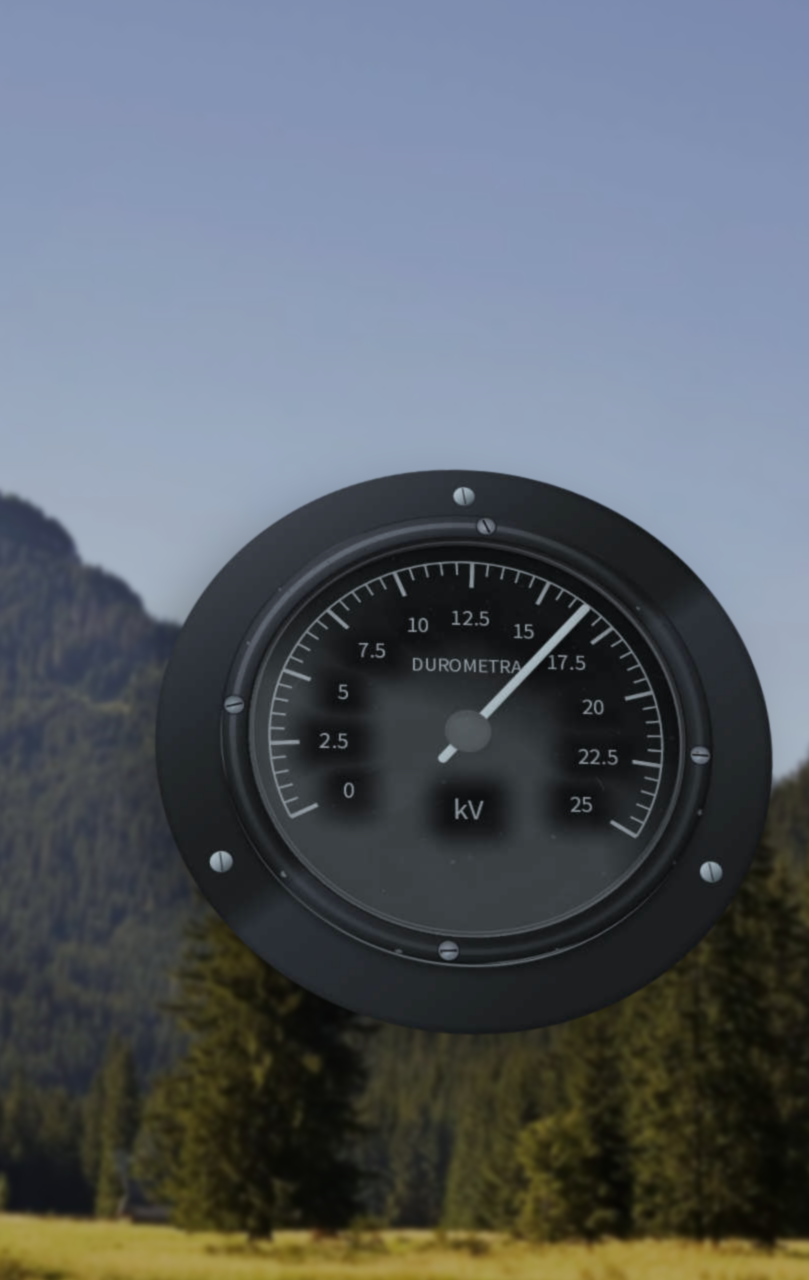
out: value=16.5 unit=kV
